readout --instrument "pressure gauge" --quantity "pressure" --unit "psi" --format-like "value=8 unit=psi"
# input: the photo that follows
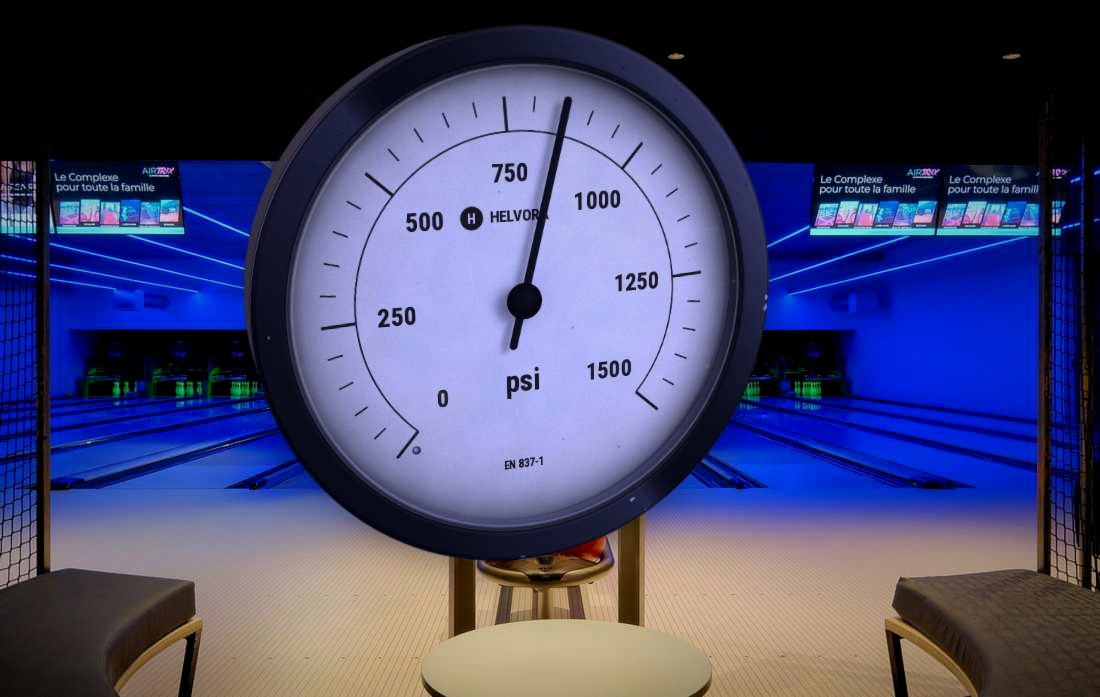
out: value=850 unit=psi
